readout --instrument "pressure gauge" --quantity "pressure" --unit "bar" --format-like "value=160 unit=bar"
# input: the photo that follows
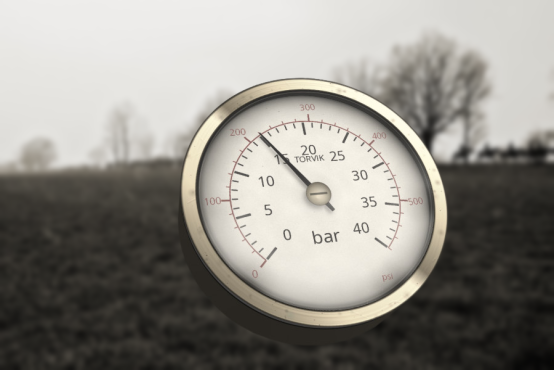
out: value=15 unit=bar
